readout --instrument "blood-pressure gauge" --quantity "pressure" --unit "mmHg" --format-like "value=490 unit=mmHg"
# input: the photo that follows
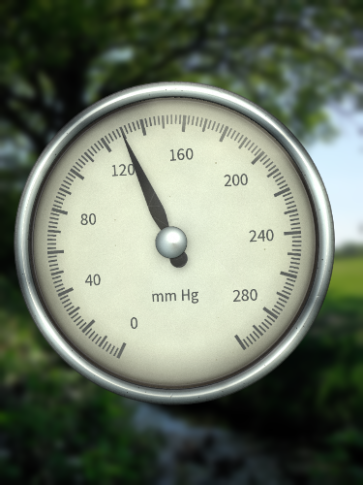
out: value=130 unit=mmHg
